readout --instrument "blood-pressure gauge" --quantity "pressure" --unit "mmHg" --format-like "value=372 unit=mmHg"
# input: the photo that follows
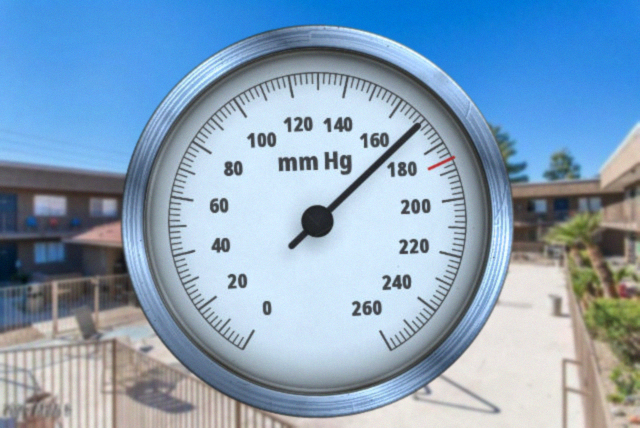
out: value=170 unit=mmHg
